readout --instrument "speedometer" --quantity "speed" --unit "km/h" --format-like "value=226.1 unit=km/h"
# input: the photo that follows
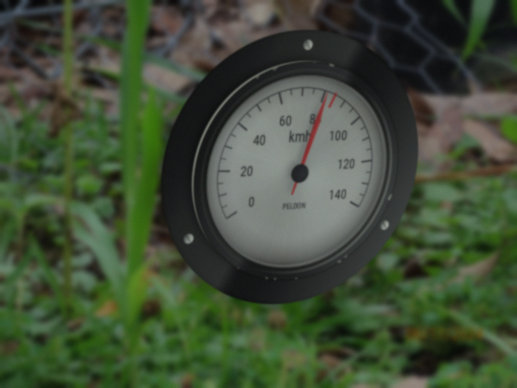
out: value=80 unit=km/h
